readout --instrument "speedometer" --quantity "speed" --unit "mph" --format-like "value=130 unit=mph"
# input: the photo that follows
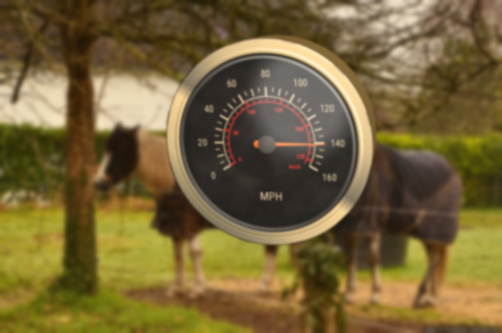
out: value=140 unit=mph
